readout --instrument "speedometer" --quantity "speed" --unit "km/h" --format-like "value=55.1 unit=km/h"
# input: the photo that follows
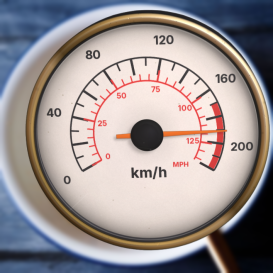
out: value=190 unit=km/h
